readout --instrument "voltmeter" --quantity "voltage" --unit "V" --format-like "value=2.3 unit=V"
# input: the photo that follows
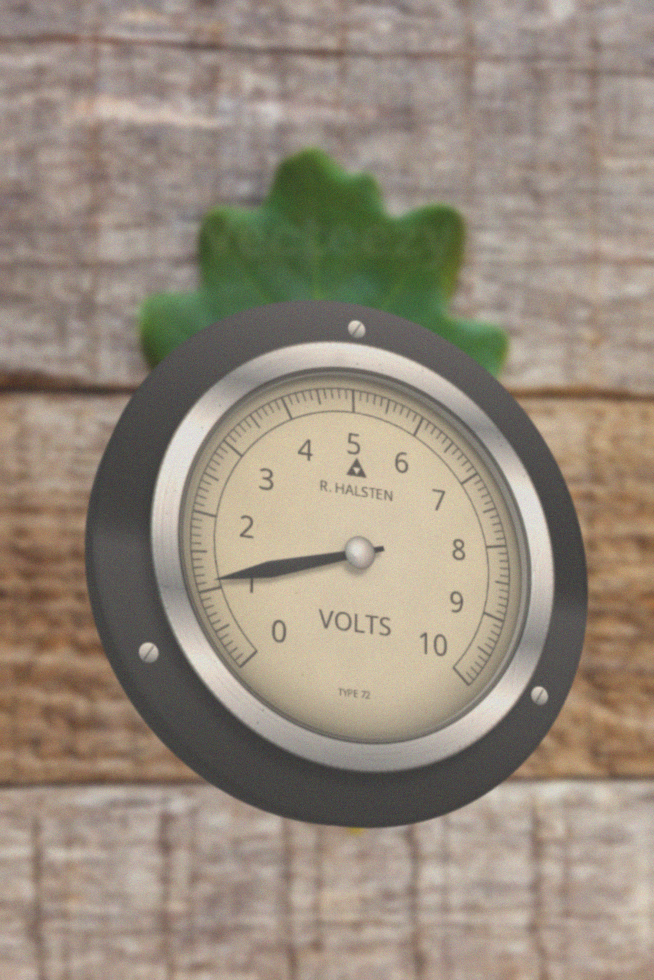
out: value=1.1 unit=V
